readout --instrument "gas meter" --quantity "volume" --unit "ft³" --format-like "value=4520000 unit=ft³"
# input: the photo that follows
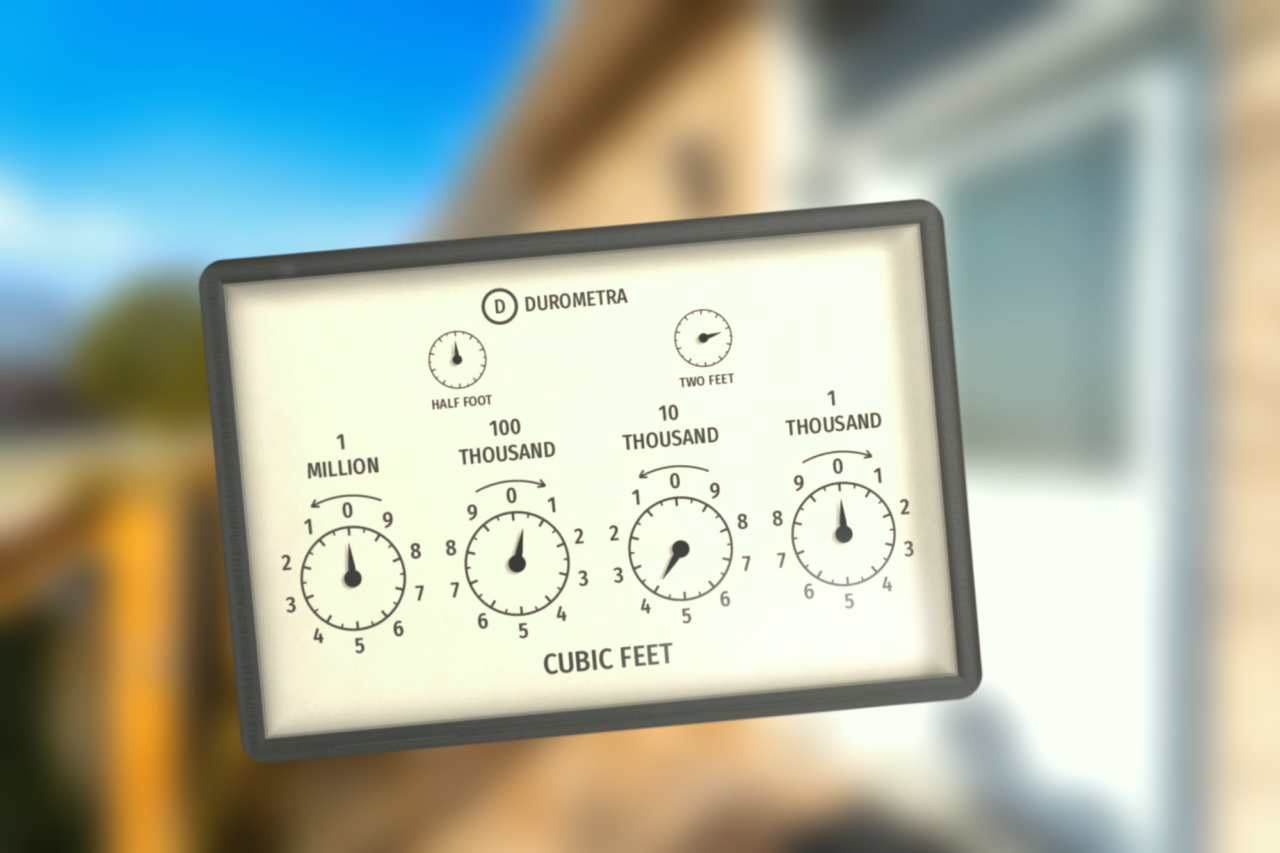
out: value=4000 unit=ft³
